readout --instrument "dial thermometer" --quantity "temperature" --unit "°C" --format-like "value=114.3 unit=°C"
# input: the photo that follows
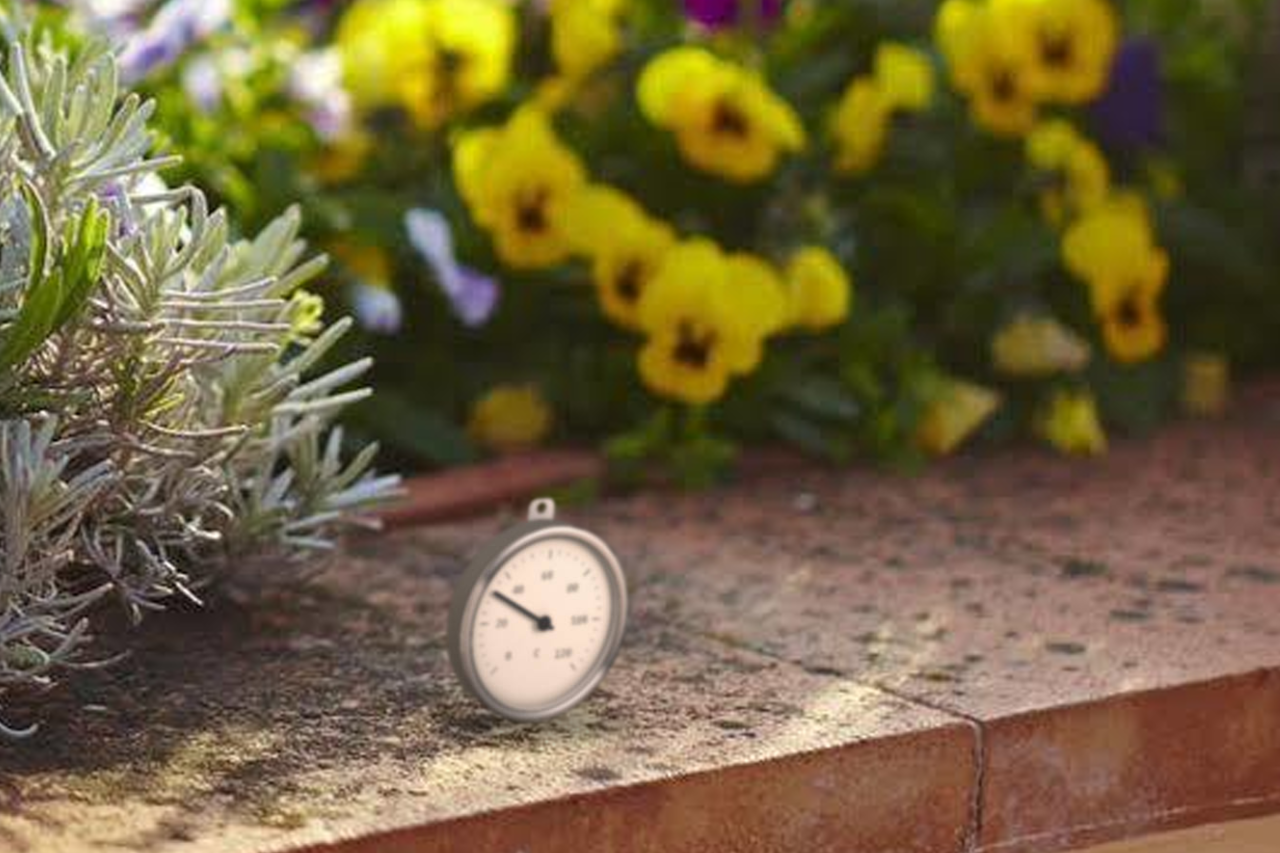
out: value=32 unit=°C
